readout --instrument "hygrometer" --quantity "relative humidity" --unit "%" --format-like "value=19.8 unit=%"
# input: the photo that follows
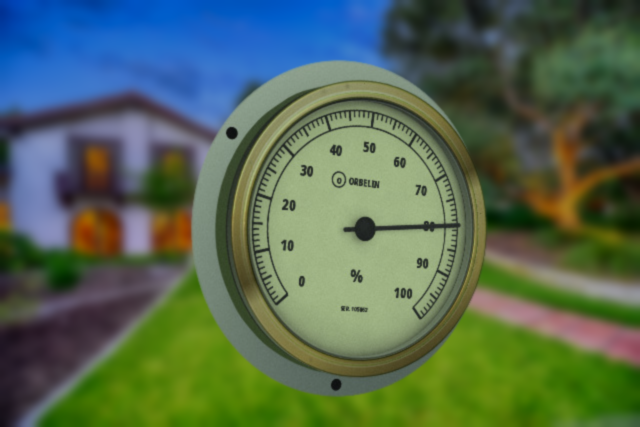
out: value=80 unit=%
